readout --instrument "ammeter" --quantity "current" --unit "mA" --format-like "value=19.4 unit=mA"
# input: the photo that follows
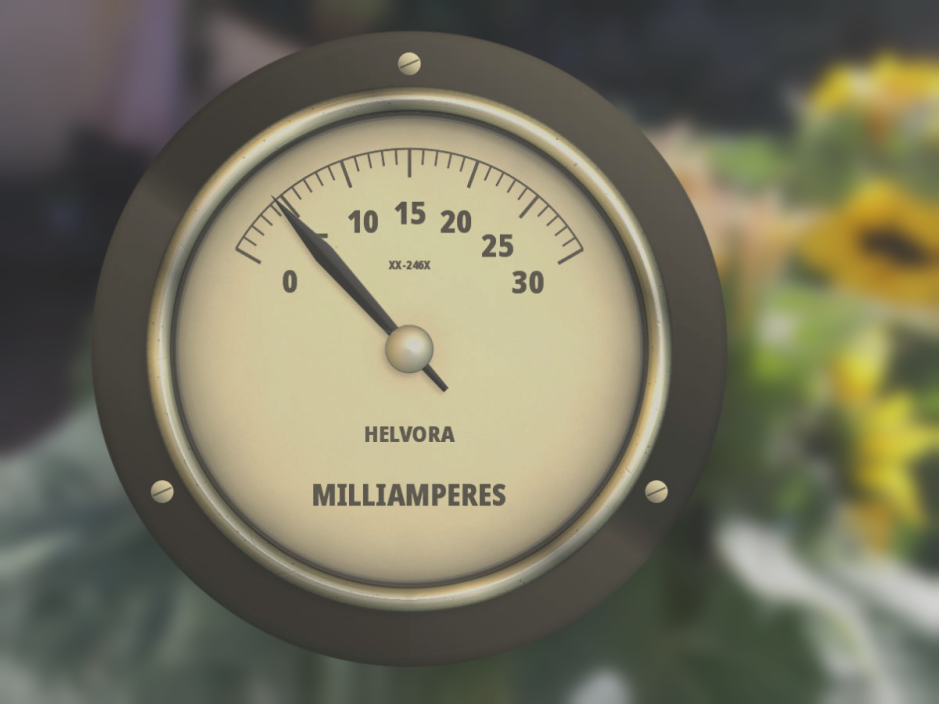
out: value=4.5 unit=mA
